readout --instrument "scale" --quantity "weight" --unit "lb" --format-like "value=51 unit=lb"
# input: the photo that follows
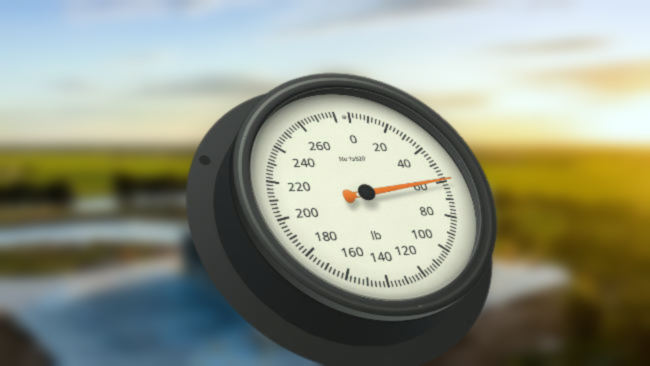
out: value=60 unit=lb
